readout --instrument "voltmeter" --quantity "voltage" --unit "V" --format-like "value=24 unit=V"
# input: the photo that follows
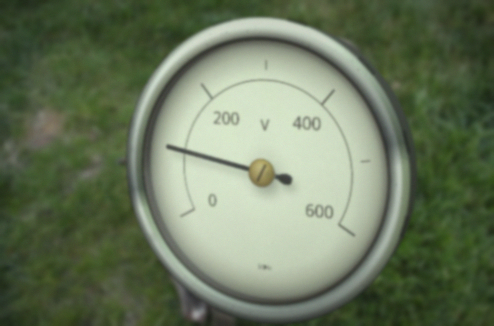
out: value=100 unit=V
